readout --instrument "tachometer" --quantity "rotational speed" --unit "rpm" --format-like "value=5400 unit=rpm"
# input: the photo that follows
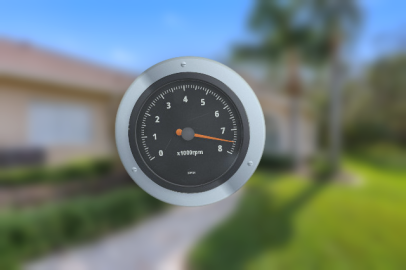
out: value=7500 unit=rpm
